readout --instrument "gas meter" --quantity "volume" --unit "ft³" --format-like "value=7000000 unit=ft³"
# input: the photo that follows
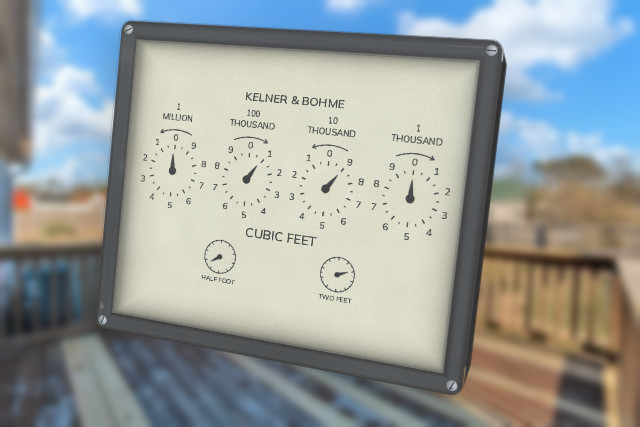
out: value=9000 unit=ft³
